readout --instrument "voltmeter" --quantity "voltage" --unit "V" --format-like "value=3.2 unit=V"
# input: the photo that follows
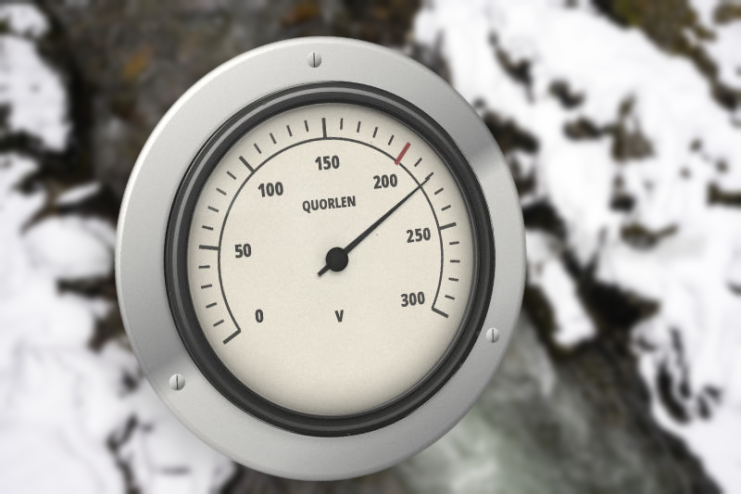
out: value=220 unit=V
